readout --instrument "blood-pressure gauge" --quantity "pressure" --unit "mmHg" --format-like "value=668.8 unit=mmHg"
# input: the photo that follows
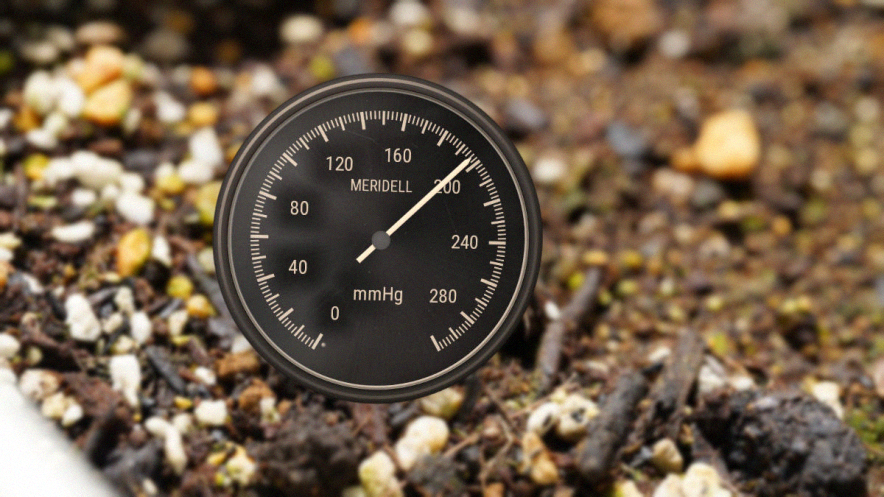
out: value=196 unit=mmHg
